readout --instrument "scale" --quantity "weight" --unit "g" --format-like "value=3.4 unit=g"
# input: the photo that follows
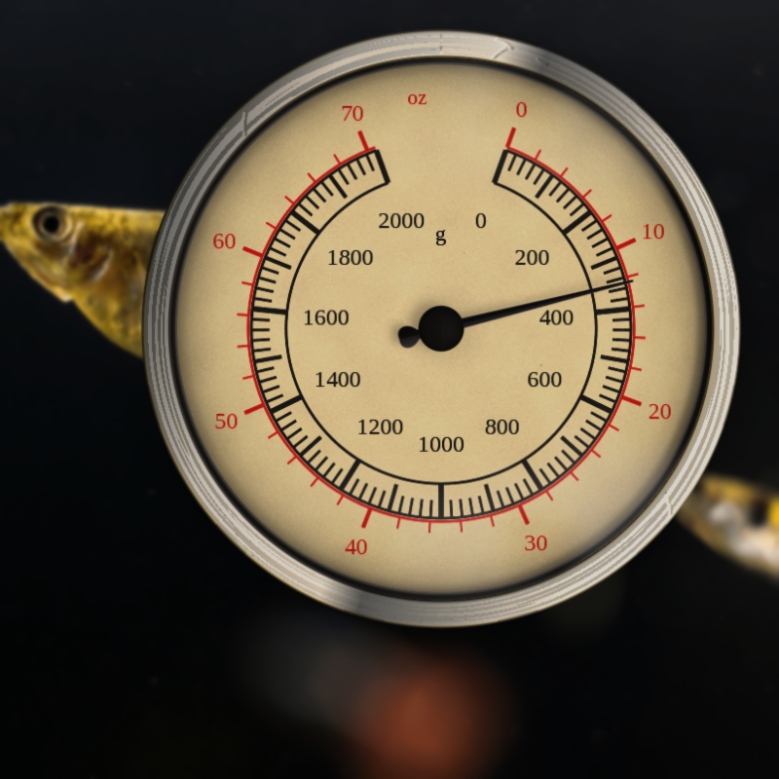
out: value=350 unit=g
